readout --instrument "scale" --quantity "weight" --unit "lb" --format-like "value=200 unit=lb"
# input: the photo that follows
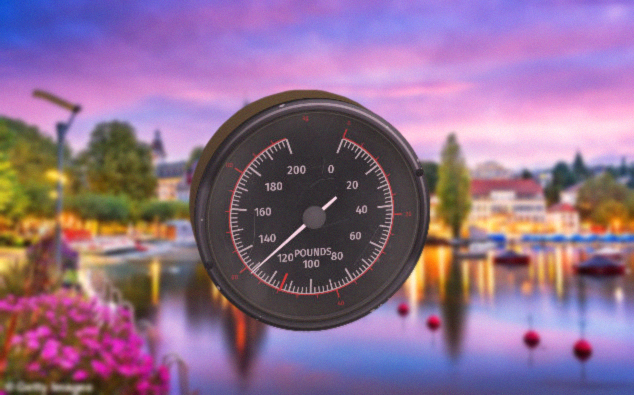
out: value=130 unit=lb
